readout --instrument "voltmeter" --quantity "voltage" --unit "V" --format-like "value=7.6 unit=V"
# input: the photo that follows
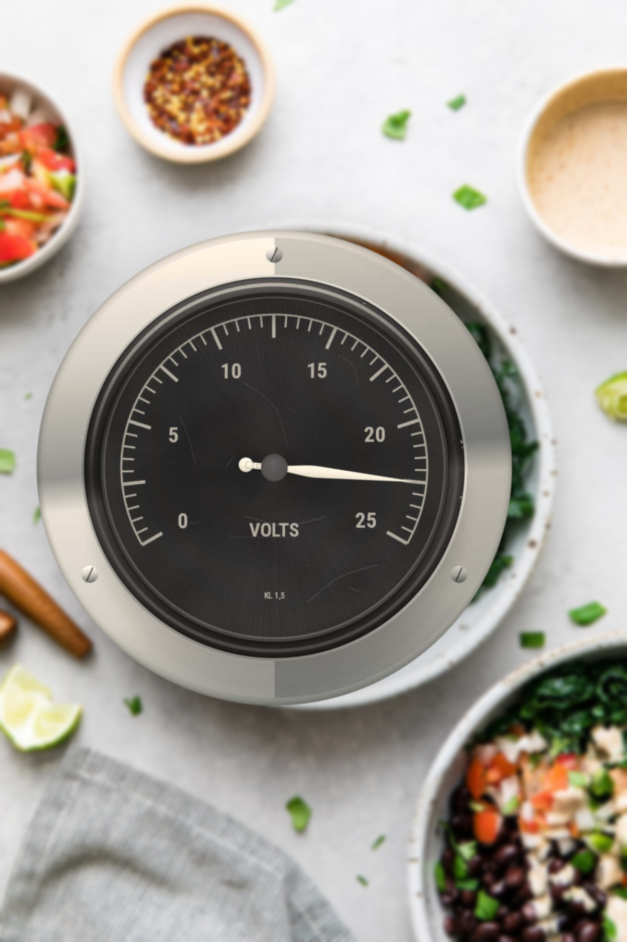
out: value=22.5 unit=V
